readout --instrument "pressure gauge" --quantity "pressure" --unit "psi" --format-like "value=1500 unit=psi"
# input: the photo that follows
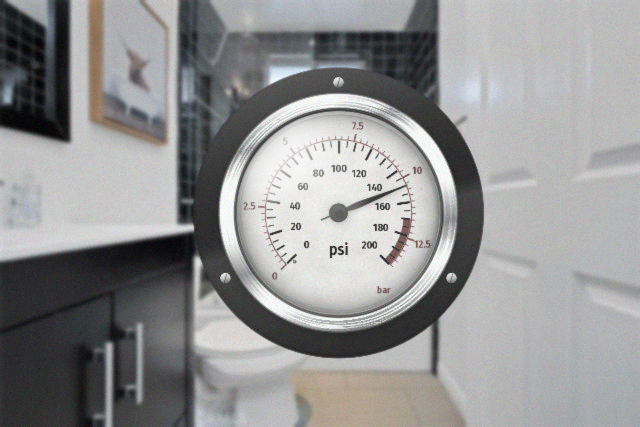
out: value=150 unit=psi
